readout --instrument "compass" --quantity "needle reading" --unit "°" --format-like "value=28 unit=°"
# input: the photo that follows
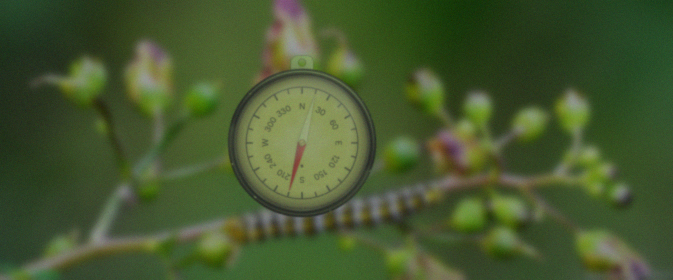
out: value=195 unit=°
